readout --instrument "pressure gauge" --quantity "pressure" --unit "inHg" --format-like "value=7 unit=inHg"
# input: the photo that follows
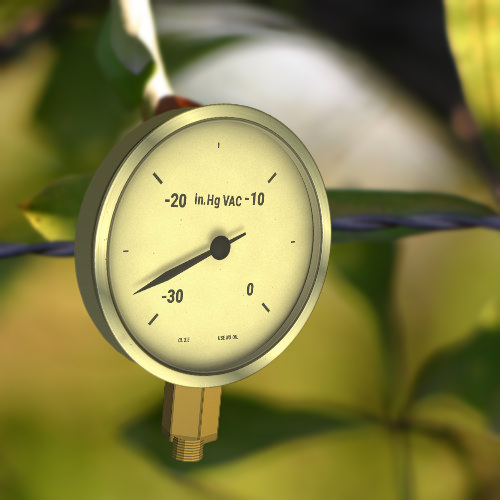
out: value=-27.5 unit=inHg
